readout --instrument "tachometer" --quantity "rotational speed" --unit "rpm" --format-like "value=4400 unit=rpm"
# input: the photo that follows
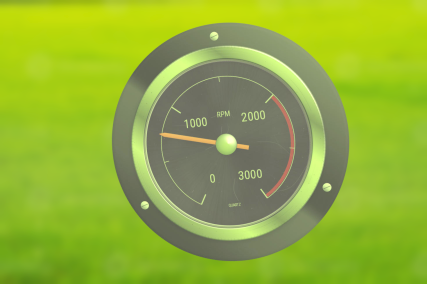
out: value=750 unit=rpm
